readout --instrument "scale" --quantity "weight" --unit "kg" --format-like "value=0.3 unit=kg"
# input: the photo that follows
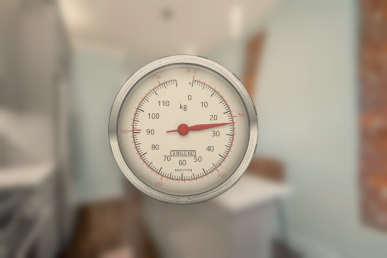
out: value=25 unit=kg
